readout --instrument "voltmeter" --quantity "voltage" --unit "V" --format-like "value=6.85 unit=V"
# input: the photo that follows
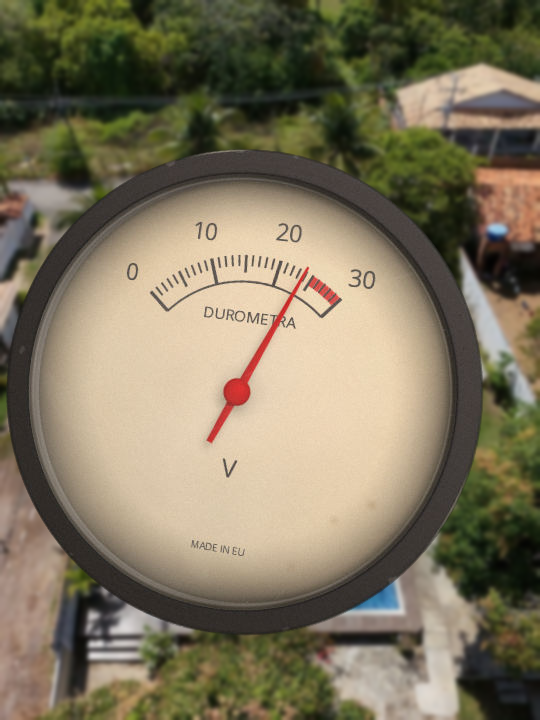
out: value=24 unit=V
